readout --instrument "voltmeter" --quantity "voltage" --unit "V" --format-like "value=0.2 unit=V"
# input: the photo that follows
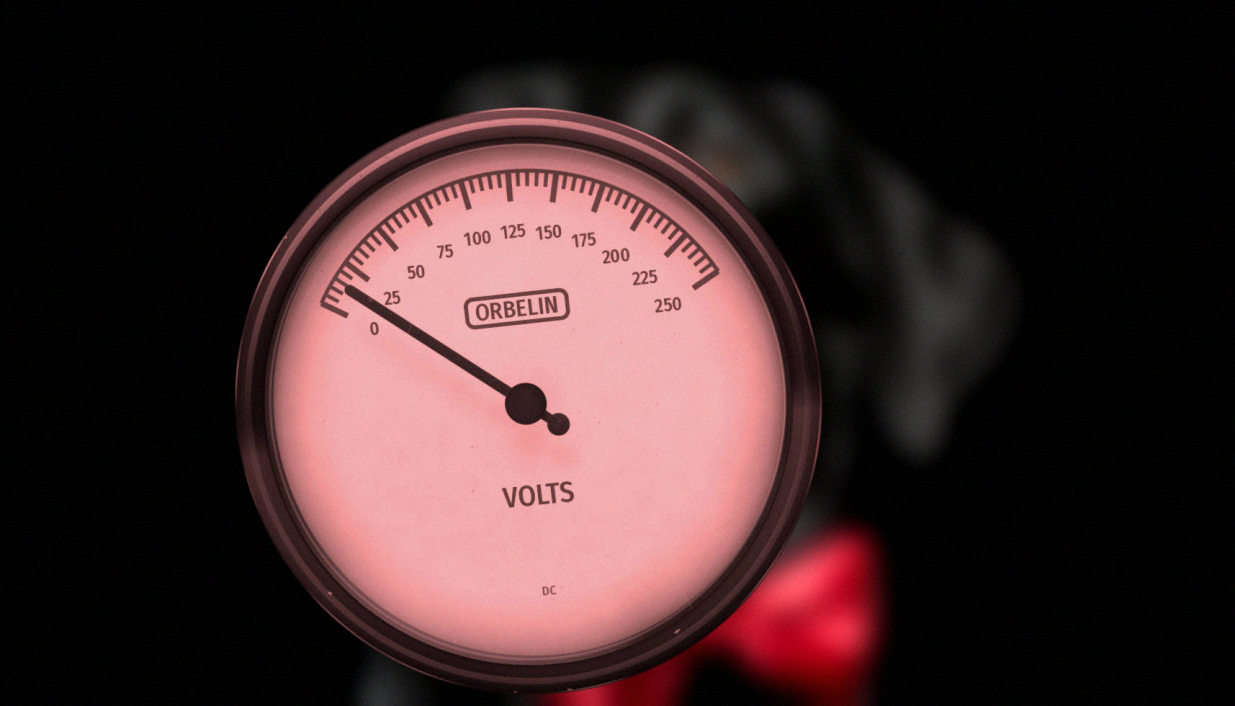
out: value=15 unit=V
